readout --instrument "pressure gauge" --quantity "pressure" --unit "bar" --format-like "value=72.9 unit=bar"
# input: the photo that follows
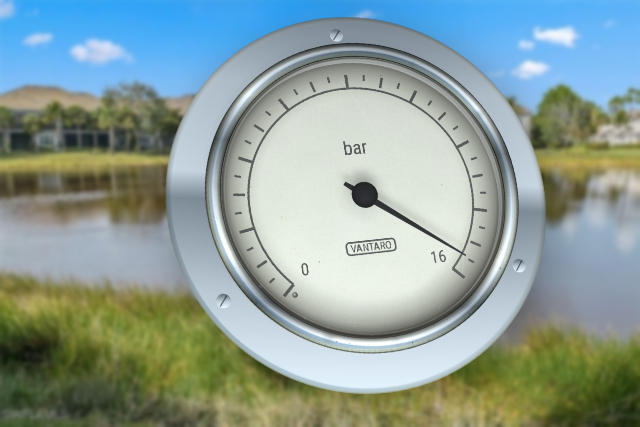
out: value=15.5 unit=bar
